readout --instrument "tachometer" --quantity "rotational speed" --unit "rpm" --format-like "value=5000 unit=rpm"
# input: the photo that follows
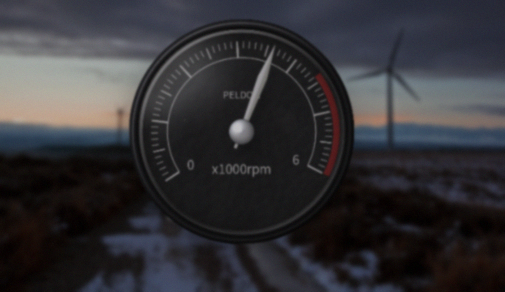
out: value=3600 unit=rpm
